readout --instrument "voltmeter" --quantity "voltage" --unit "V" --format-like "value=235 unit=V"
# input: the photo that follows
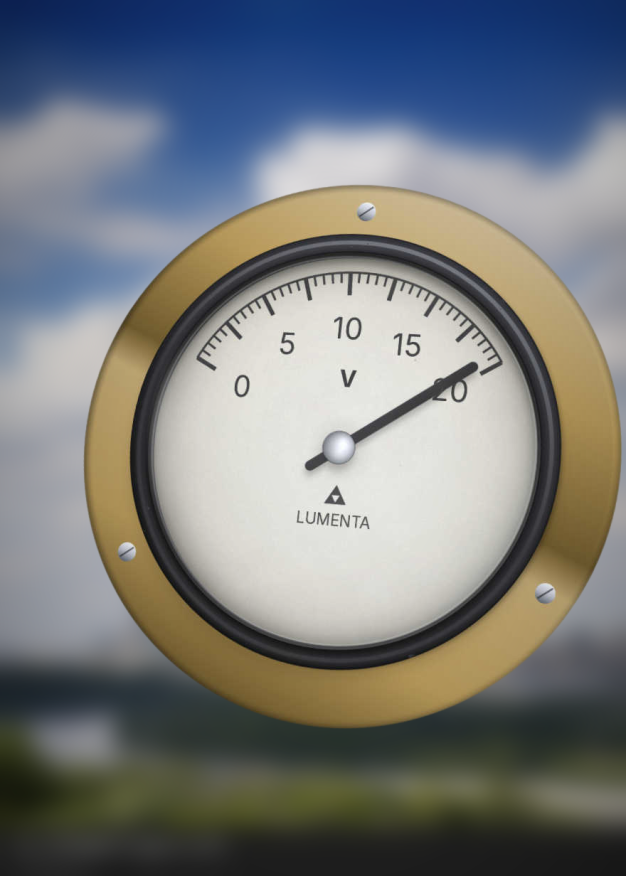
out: value=19.5 unit=V
